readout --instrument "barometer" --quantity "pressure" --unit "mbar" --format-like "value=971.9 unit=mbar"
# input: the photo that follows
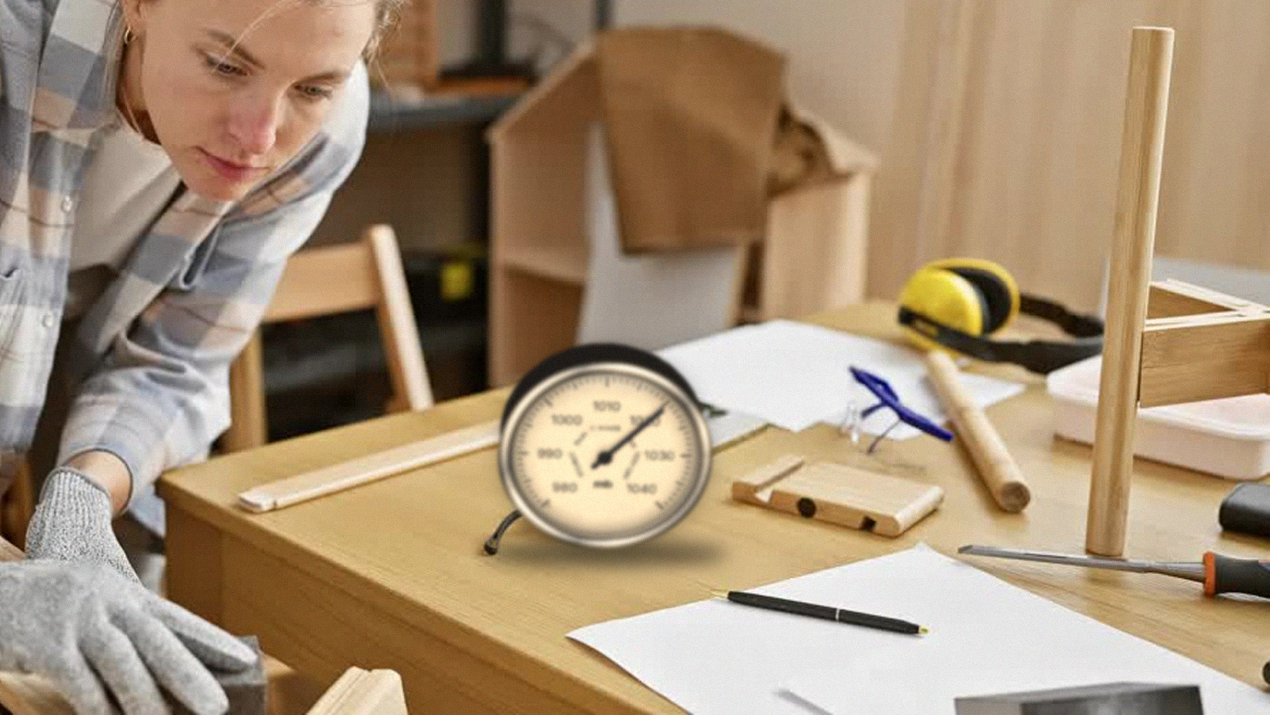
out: value=1020 unit=mbar
